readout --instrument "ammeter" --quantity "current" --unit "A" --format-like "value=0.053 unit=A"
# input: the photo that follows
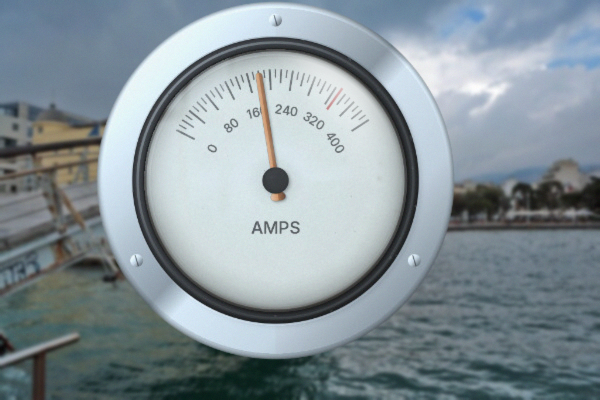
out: value=180 unit=A
